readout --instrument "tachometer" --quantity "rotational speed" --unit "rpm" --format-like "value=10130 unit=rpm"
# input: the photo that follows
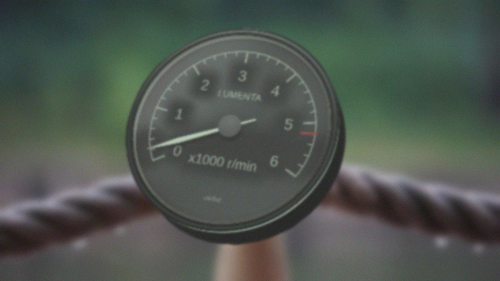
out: value=200 unit=rpm
